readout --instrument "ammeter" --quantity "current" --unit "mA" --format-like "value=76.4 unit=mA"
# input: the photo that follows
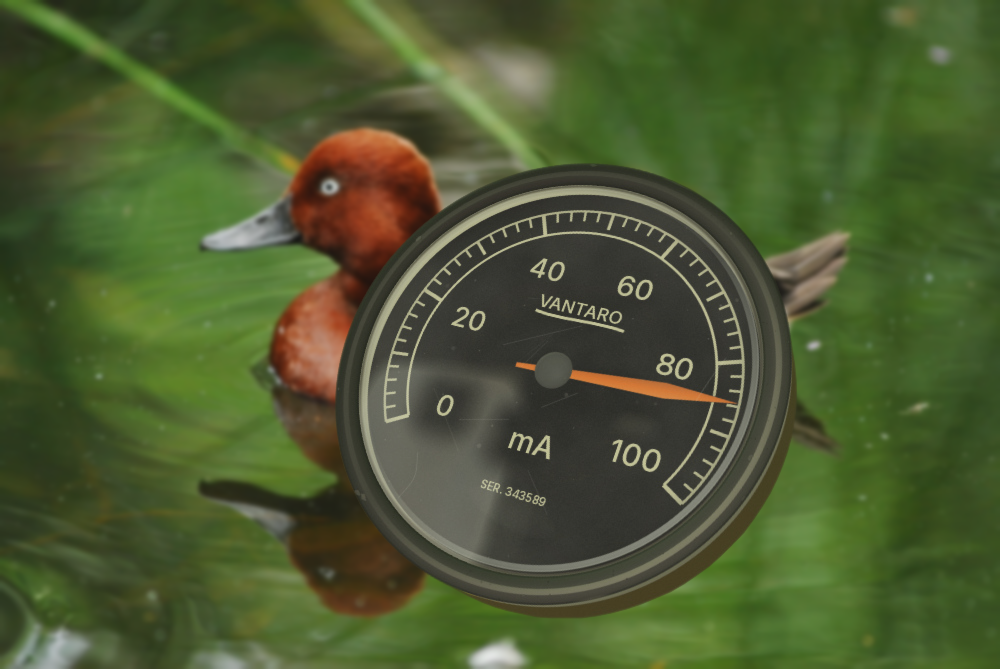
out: value=86 unit=mA
